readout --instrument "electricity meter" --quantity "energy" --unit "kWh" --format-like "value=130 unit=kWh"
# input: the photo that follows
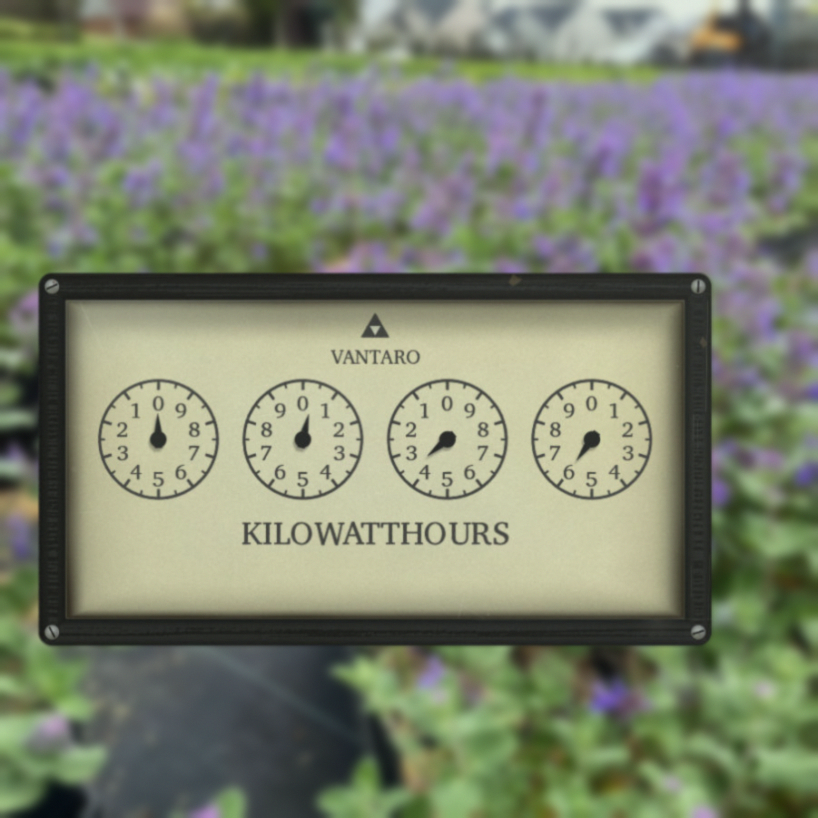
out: value=36 unit=kWh
